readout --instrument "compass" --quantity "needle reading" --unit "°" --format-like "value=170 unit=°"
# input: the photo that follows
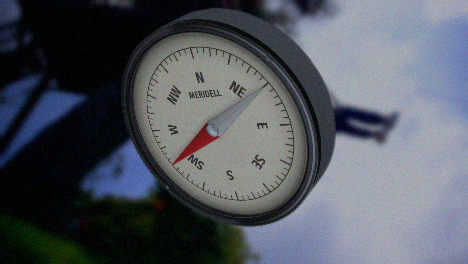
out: value=240 unit=°
